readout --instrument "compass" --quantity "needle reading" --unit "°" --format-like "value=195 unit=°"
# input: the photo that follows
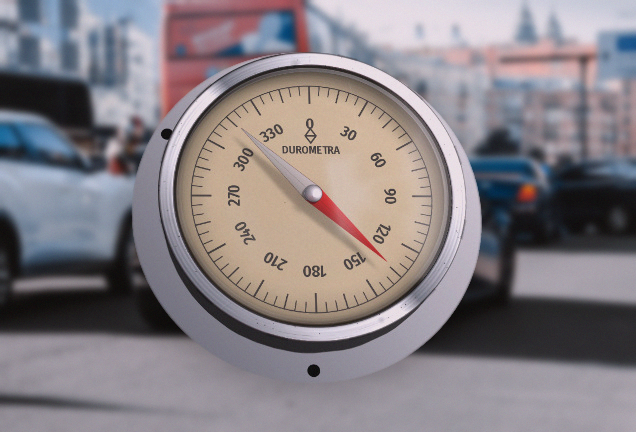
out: value=135 unit=°
